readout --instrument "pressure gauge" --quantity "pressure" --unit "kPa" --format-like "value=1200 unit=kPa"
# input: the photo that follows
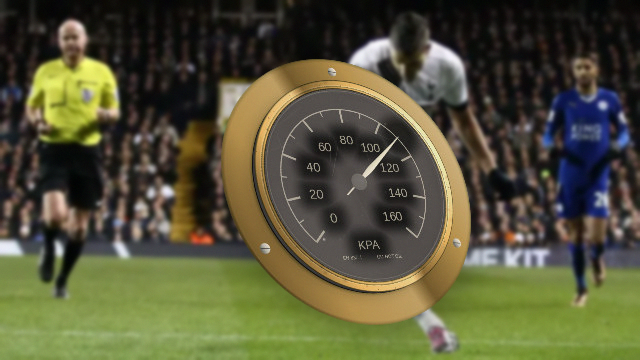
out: value=110 unit=kPa
